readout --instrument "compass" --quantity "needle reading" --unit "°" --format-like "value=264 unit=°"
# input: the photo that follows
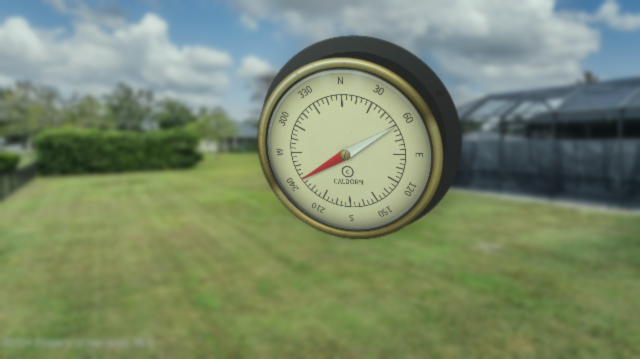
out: value=240 unit=°
